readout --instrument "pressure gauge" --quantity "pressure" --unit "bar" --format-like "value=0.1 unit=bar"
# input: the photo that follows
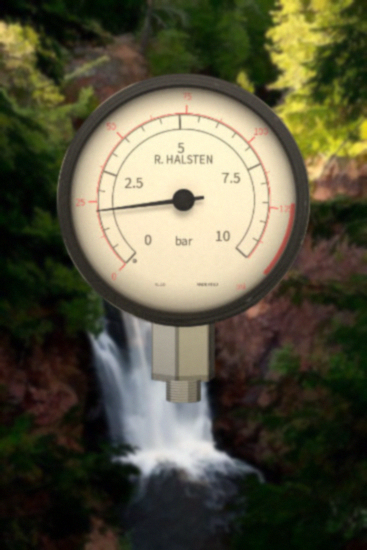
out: value=1.5 unit=bar
